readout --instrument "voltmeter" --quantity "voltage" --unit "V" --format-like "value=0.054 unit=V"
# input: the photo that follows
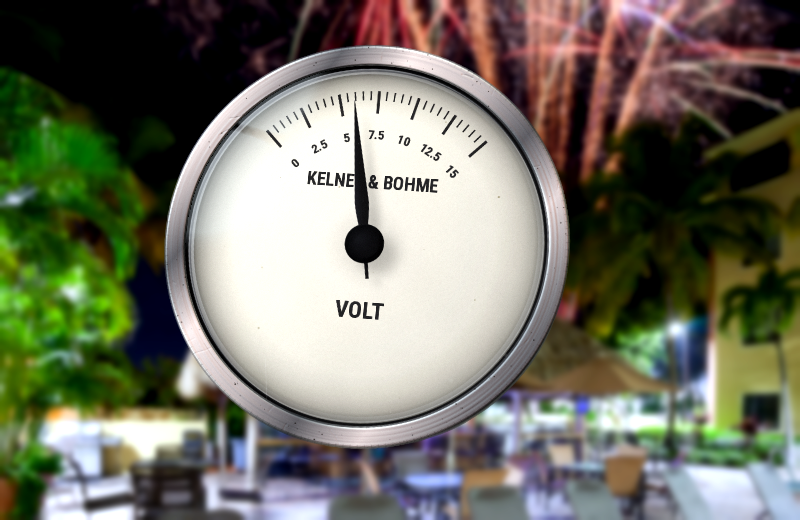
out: value=6 unit=V
